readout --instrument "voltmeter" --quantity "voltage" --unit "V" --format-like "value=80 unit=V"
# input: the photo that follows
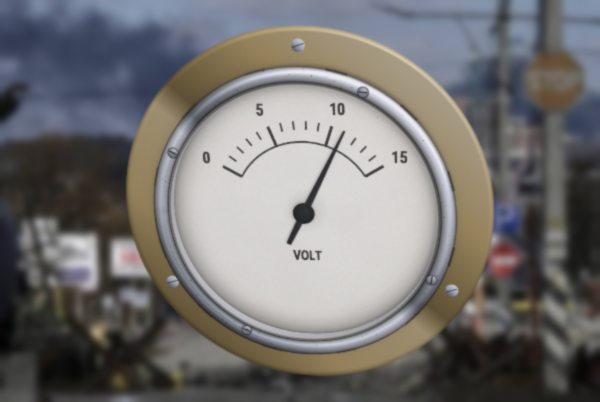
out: value=11 unit=V
